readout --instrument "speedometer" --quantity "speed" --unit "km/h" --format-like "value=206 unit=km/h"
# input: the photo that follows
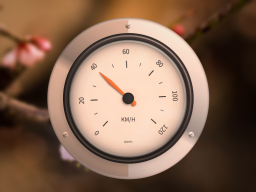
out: value=40 unit=km/h
